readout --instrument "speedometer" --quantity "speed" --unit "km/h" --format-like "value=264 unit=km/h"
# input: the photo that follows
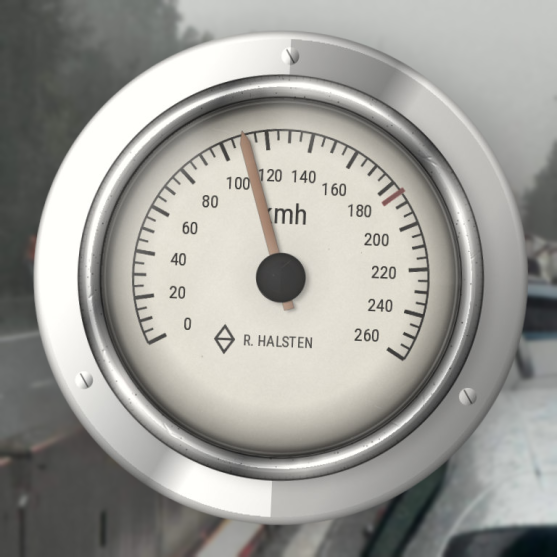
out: value=110 unit=km/h
